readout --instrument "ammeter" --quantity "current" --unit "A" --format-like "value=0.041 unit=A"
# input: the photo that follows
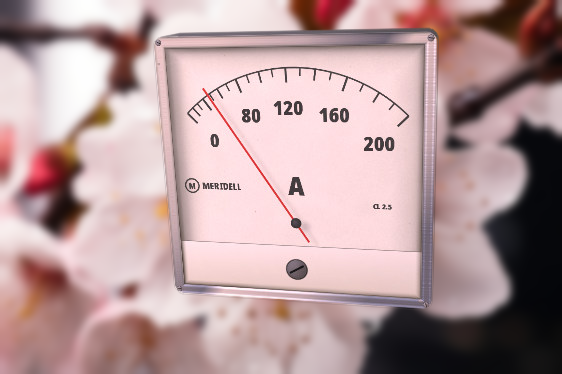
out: value=50 unit=A
